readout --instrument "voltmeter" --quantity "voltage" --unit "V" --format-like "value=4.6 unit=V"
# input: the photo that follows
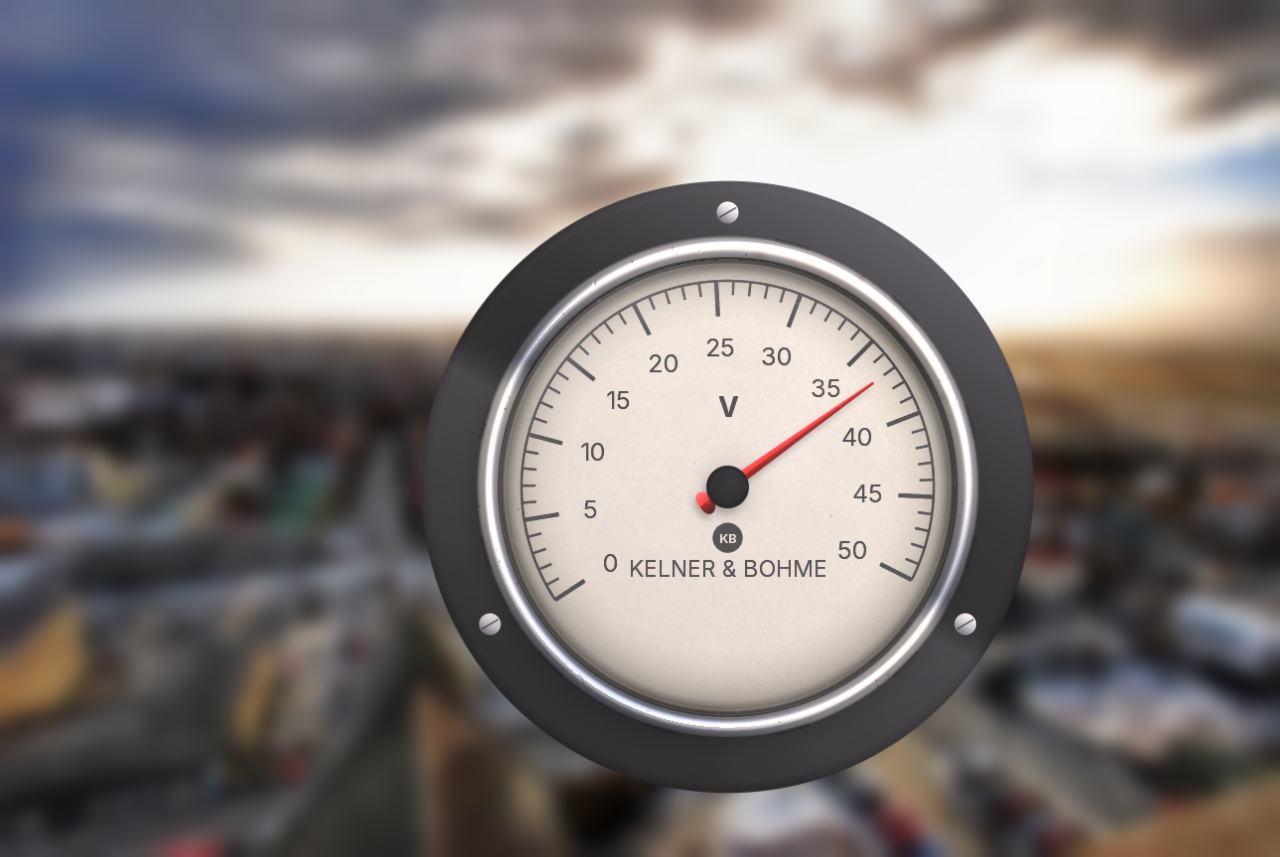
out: value=37 unit=V
